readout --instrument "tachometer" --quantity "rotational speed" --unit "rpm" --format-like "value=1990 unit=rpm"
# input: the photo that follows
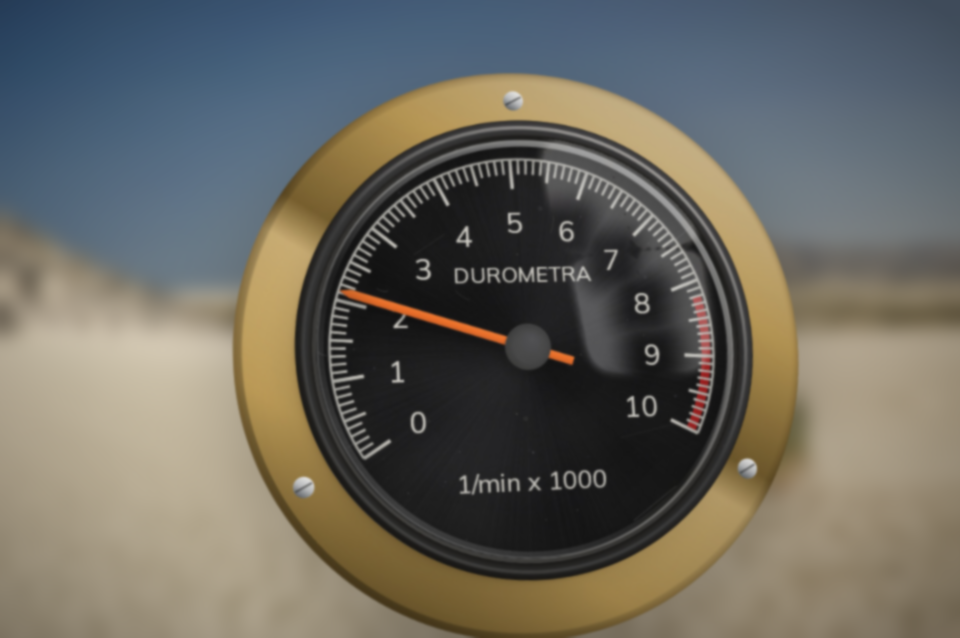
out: value=2100 unit=rpm
